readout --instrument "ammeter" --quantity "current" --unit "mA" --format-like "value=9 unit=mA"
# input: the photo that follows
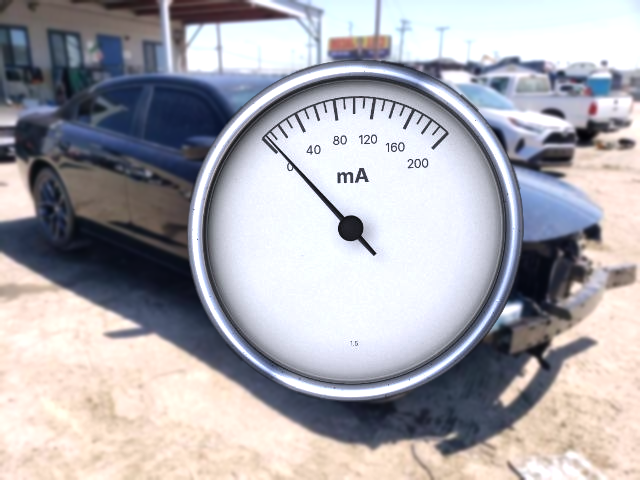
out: value=5 unit=mA
